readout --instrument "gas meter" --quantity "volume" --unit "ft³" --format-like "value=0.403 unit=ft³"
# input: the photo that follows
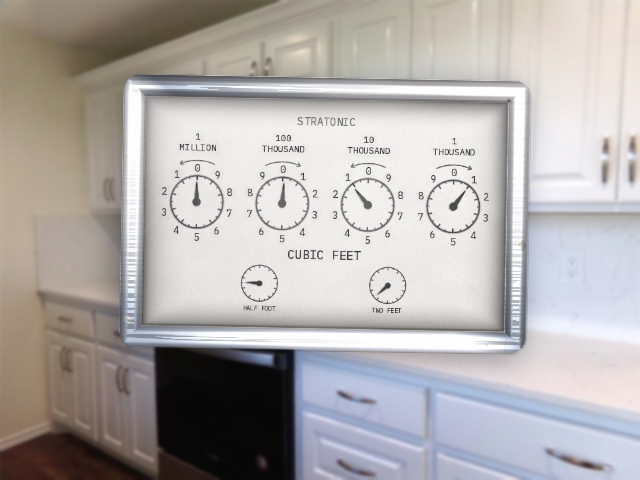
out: value=1100 unit=ft³
